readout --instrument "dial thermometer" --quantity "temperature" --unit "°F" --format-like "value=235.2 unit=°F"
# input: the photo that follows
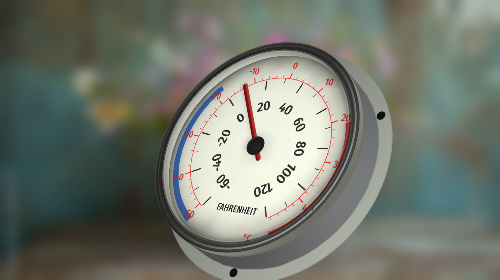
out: value=10 unit=°F
